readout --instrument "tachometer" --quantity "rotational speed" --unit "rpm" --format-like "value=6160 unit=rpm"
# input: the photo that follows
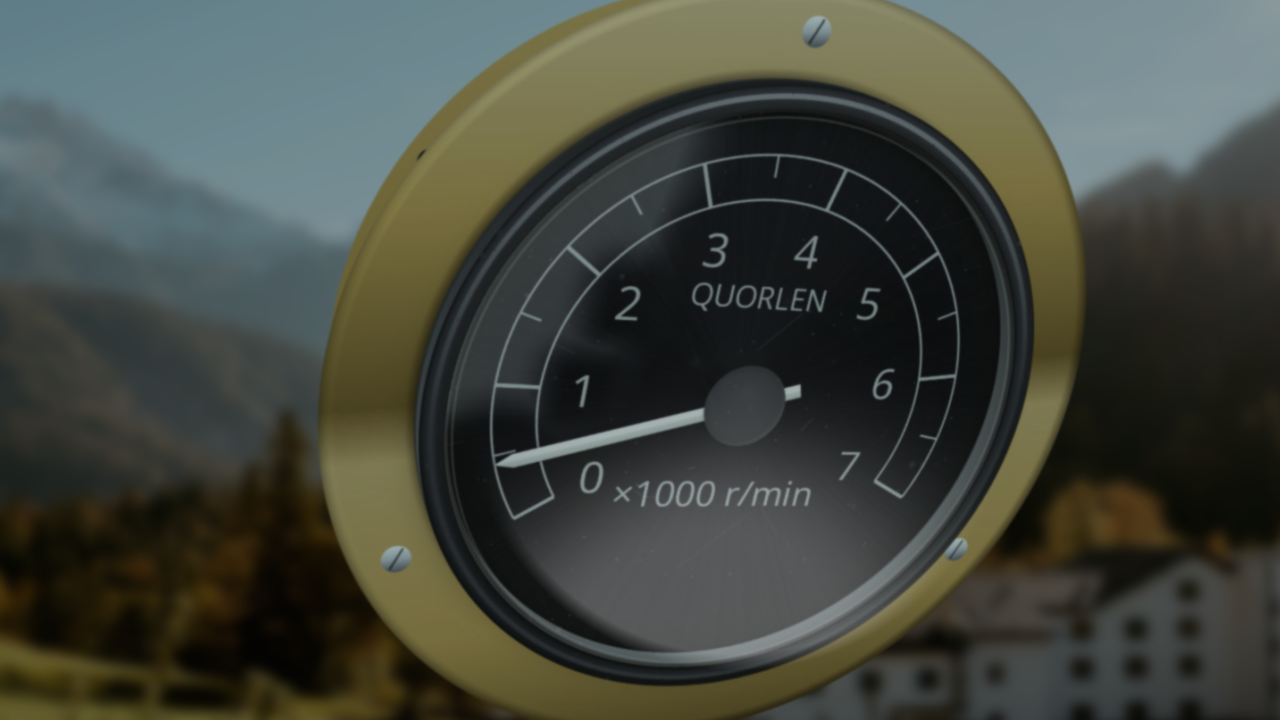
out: value=500 unit=rpm
